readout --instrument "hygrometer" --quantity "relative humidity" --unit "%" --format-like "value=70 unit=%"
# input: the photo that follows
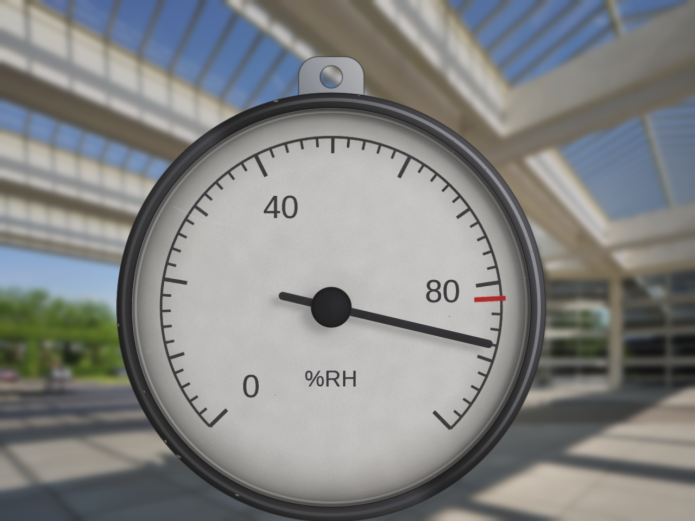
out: value=88 unit=%
